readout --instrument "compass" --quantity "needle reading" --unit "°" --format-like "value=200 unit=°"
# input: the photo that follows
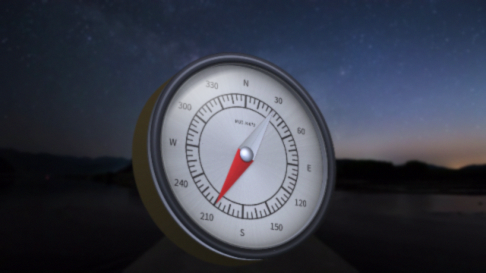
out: value=210 unit=°
